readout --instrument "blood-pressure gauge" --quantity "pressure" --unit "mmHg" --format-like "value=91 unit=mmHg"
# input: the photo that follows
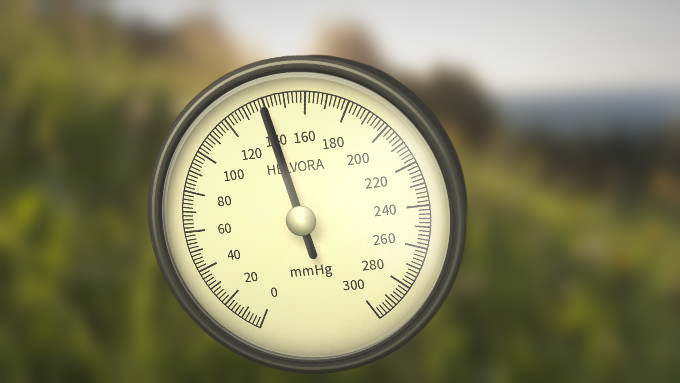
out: value=140 unit=mmHg
